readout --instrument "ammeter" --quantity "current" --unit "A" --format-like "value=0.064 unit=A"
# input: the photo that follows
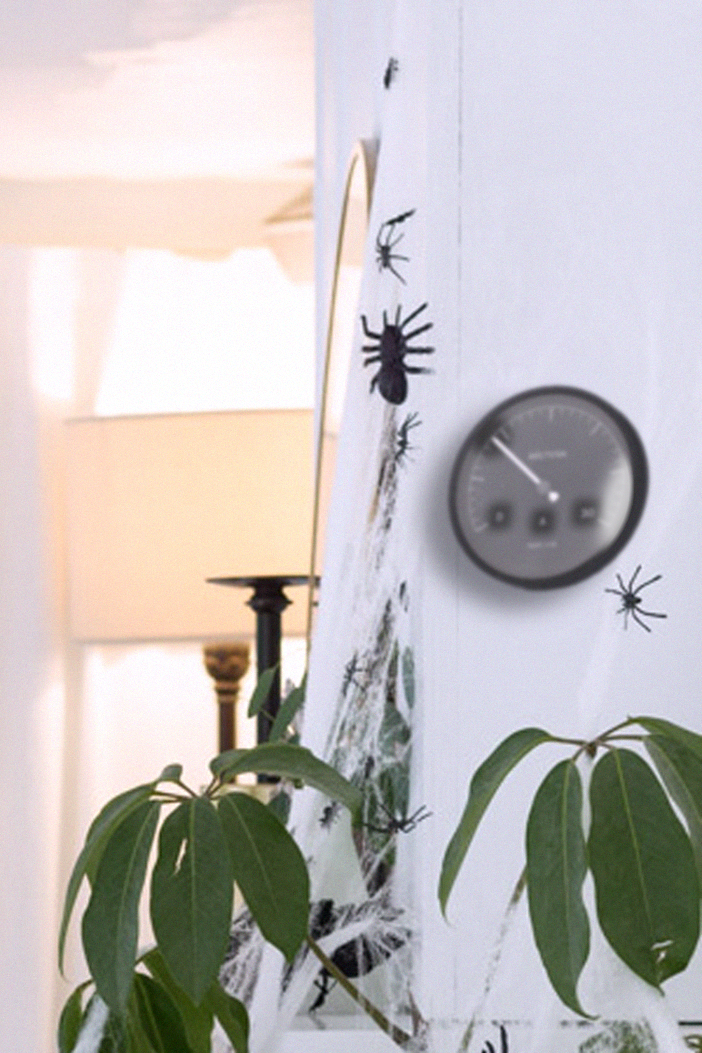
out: value=9 unit=A
